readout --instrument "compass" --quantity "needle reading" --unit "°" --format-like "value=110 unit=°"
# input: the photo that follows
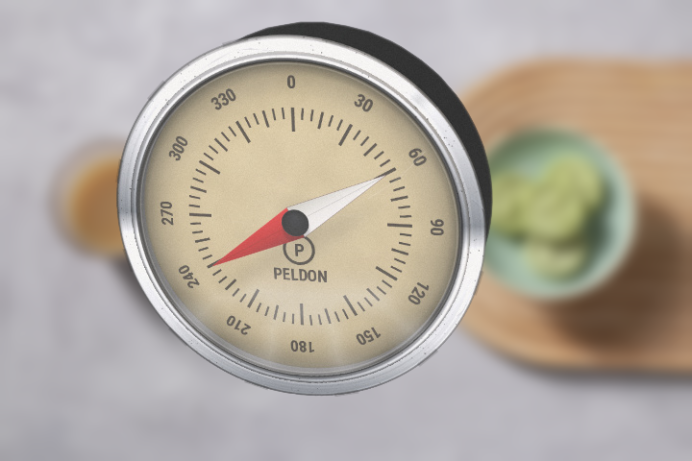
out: value=240 unit=°
